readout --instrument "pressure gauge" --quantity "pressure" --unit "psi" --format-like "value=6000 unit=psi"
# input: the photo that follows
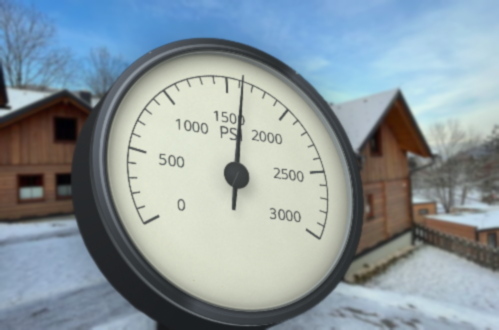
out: value=1600 unit=psi
